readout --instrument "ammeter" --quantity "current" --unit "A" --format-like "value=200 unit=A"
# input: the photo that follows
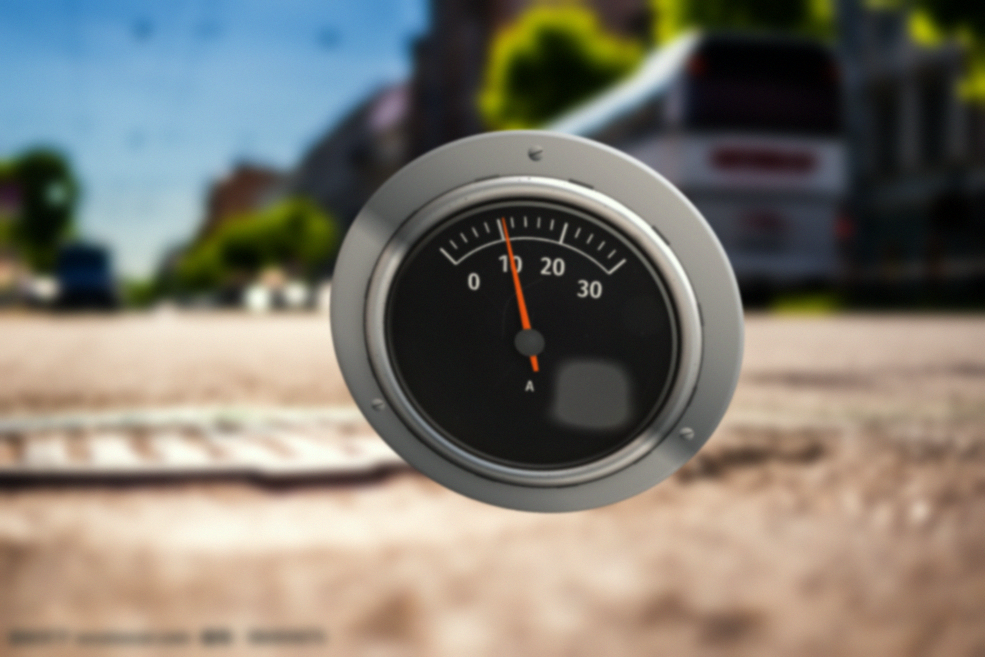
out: value=11 unit=A
